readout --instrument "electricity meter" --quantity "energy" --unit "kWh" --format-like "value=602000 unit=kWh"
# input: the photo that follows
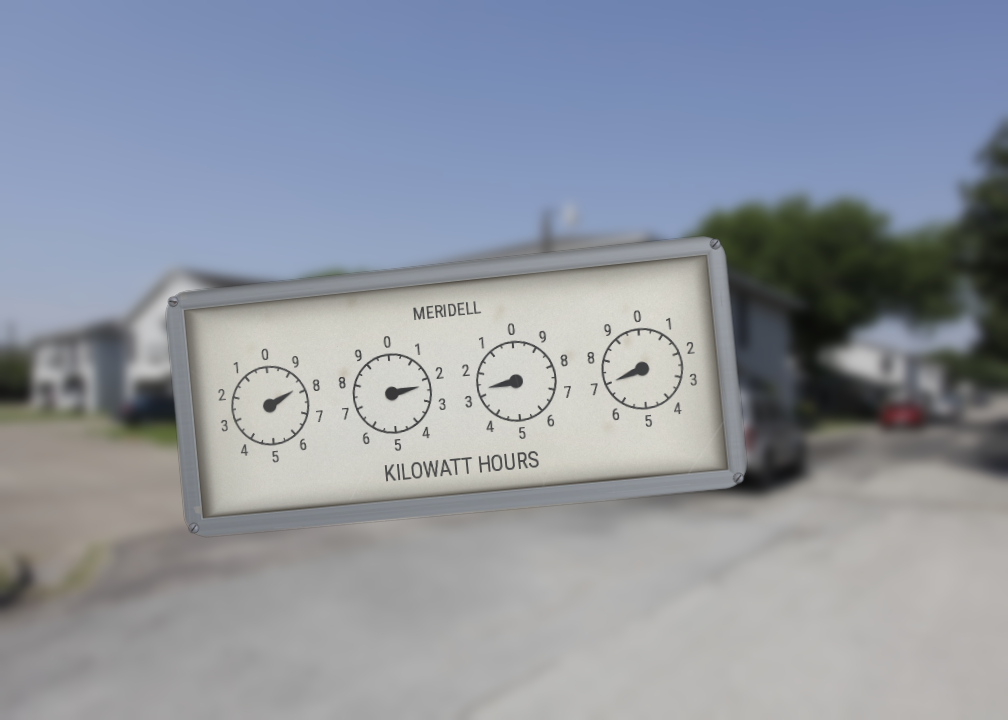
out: value=8227 unit=kWh
